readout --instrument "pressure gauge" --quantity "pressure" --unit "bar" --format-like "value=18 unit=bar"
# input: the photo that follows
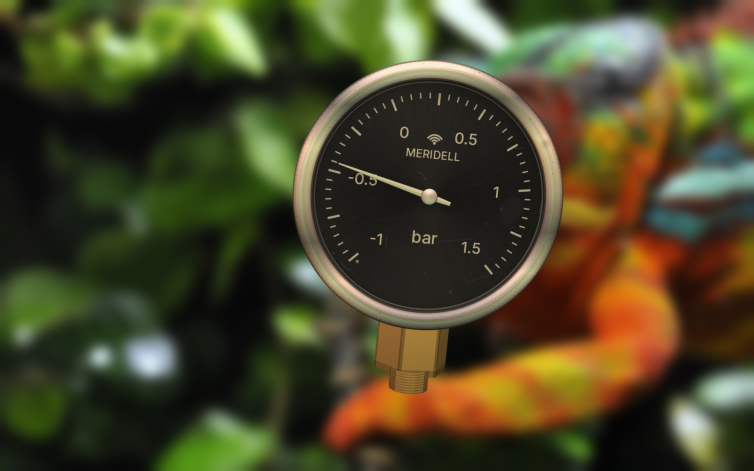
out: value=-0.45 unit=bar
